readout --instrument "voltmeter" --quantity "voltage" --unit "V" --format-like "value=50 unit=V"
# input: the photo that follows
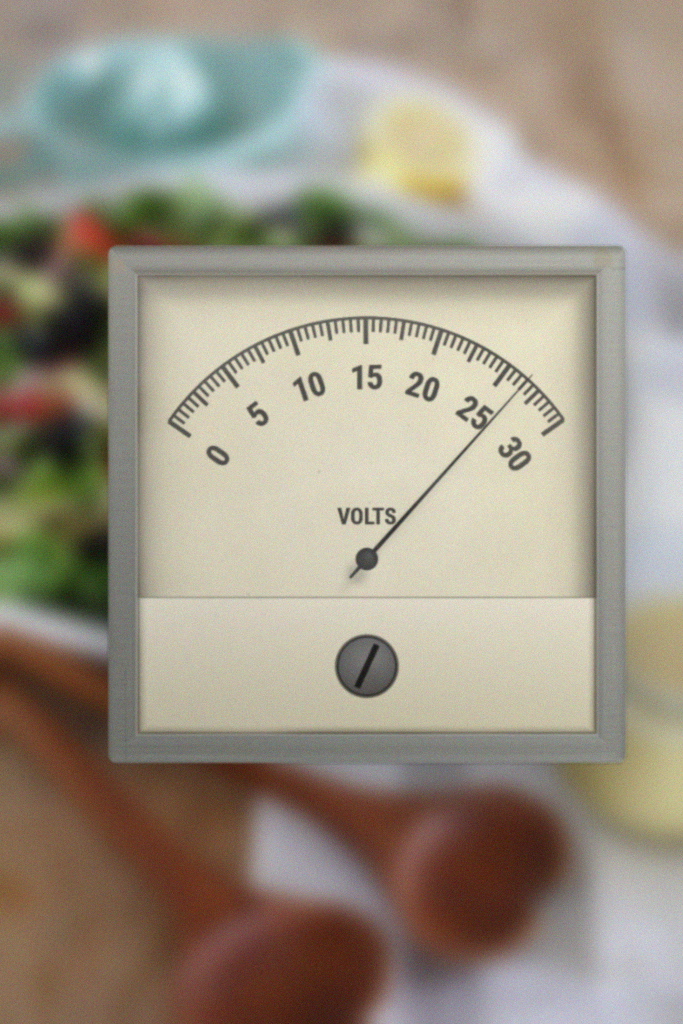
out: value=26.5 unit=V
